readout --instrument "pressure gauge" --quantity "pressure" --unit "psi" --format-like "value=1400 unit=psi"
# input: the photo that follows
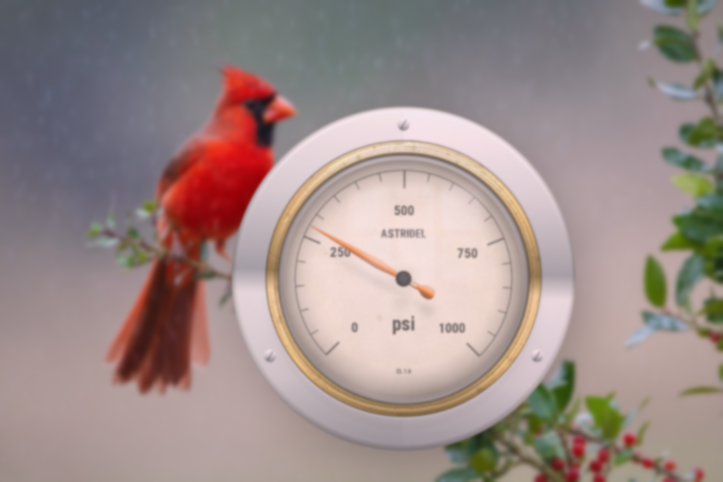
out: value=275 unit=psi
